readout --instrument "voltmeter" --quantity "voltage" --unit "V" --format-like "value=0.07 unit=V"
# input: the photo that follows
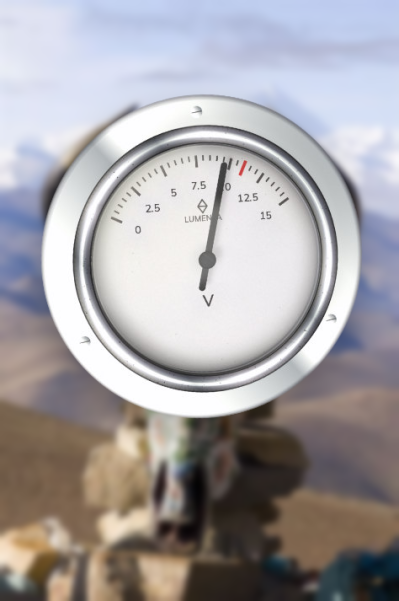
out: value=9.5 unit=V
